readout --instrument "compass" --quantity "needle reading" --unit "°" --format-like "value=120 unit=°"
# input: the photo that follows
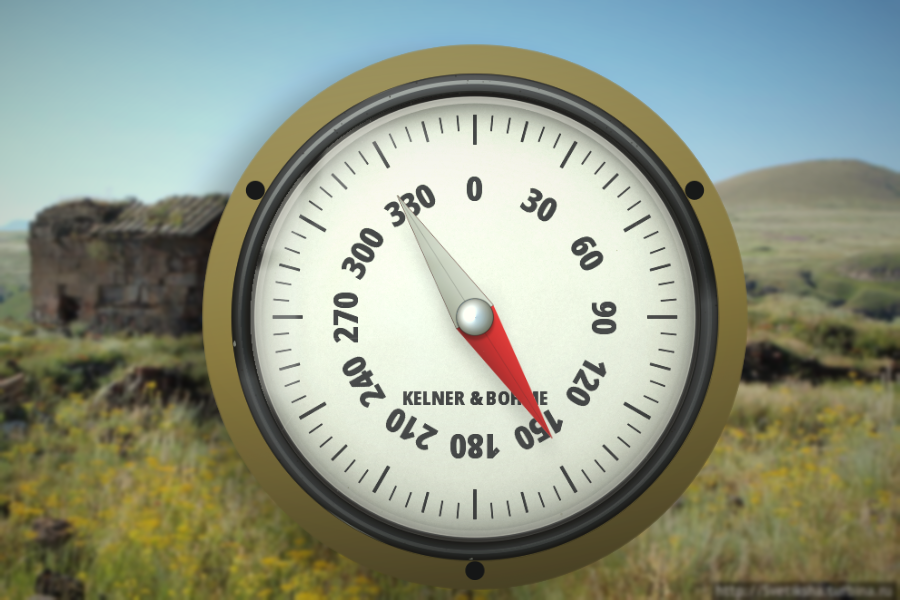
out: value=147.5 unit=°
